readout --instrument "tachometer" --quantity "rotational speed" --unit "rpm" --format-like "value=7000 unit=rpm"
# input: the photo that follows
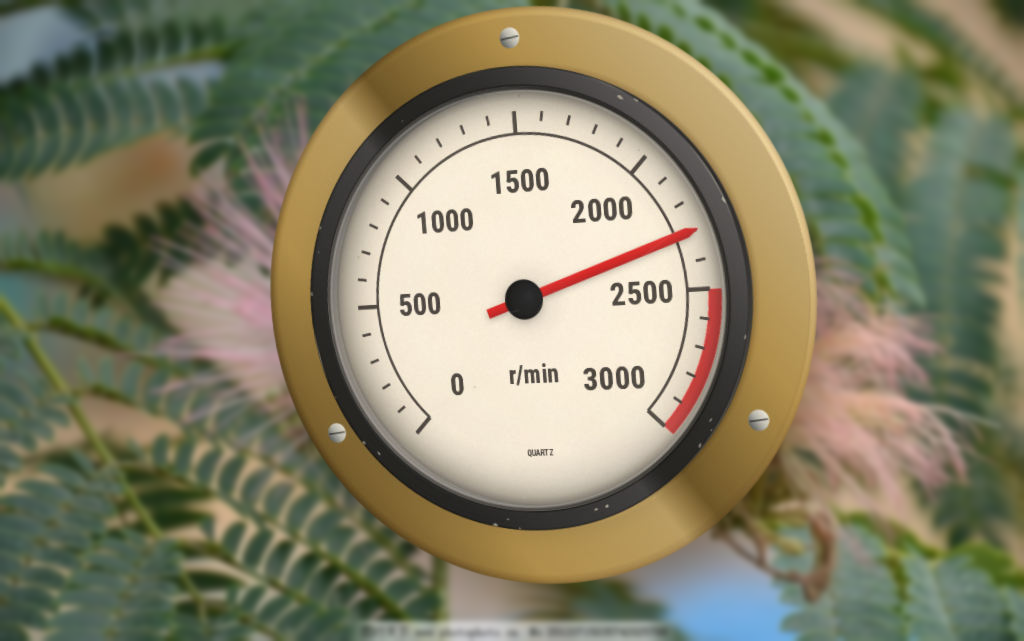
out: value=2300 unit=rpm
